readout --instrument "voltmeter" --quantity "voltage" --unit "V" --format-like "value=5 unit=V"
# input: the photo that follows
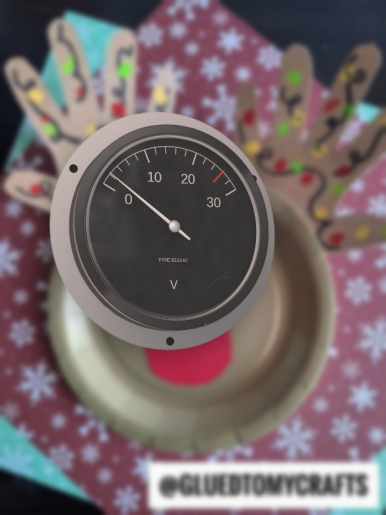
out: value=2 unit=V
